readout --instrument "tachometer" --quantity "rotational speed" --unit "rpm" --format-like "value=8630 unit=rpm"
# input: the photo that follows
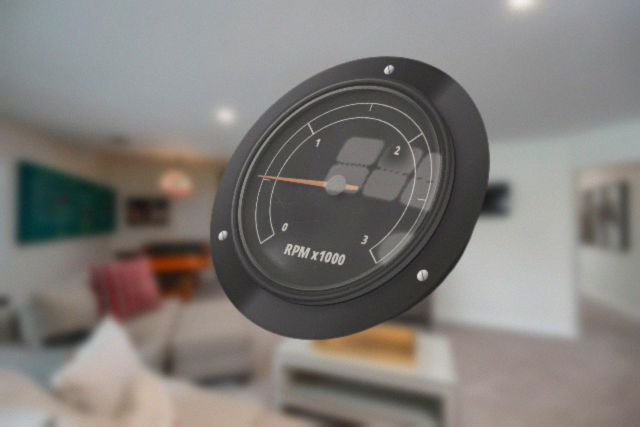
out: value=500 unit=rpm
